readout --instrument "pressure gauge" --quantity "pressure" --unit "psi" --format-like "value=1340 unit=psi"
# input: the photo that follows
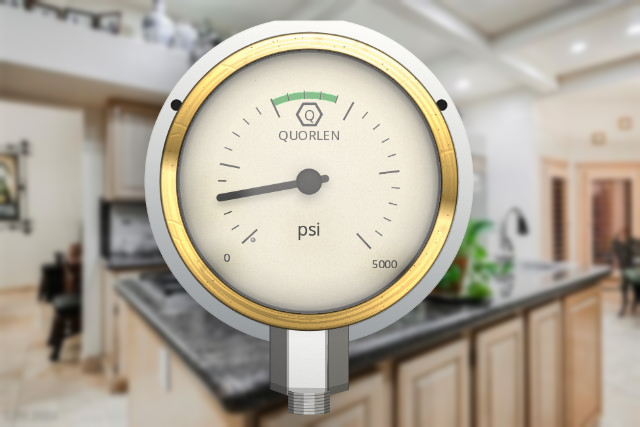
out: value=600 unit=psi
